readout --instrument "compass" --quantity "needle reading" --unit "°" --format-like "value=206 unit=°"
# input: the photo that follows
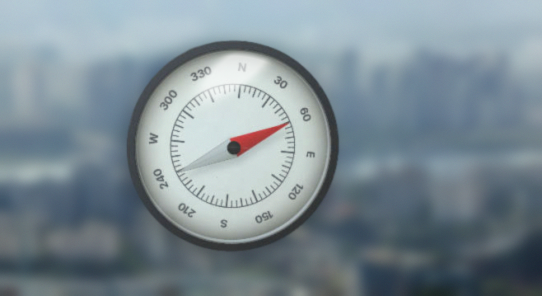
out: value=60 unit=°
